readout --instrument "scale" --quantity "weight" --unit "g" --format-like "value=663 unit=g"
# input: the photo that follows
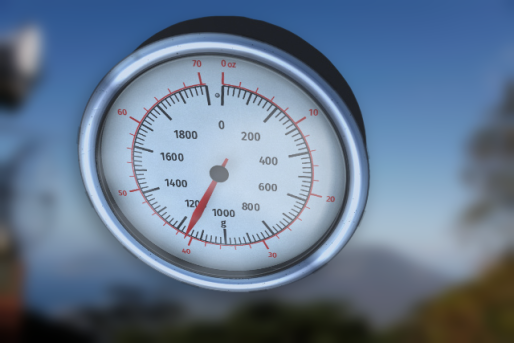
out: value=1160 unit=g
